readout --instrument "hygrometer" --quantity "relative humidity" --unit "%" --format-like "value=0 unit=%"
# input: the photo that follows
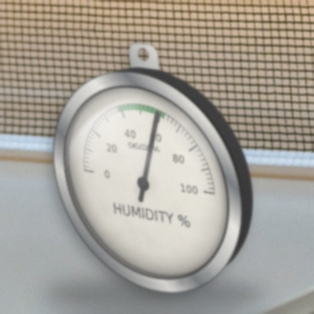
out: value=60 unit=%
